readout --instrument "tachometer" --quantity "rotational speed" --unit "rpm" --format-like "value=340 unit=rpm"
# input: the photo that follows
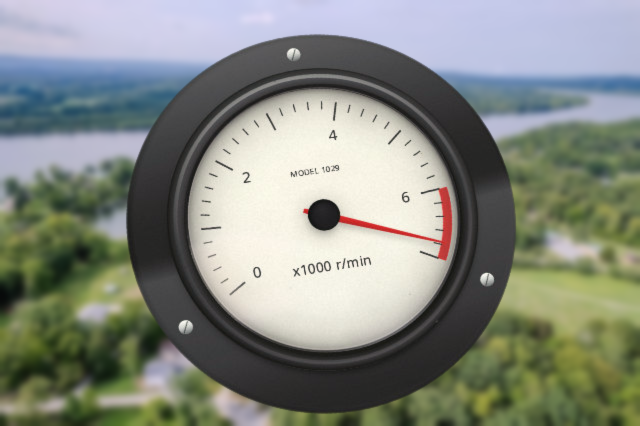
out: value=6800 unit=rpm
